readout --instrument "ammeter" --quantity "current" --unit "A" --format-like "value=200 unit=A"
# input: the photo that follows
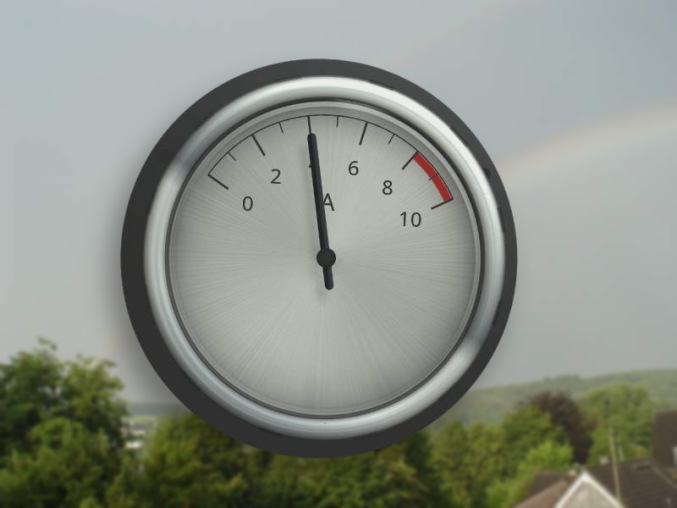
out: value=4 unit=A
